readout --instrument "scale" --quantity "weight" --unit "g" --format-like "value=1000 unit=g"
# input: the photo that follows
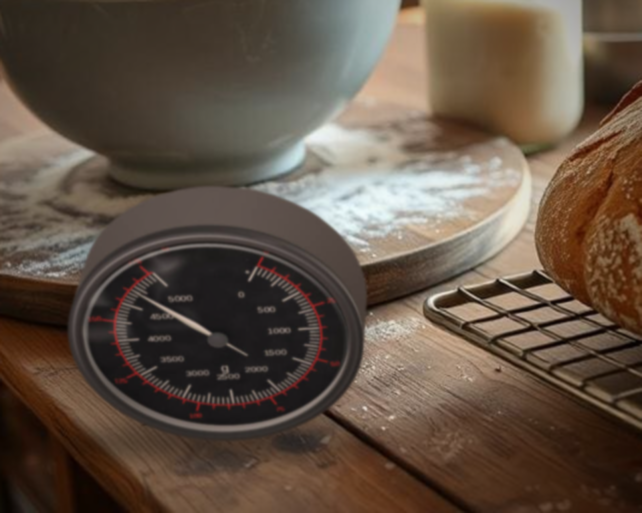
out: value=4750 unit=g
